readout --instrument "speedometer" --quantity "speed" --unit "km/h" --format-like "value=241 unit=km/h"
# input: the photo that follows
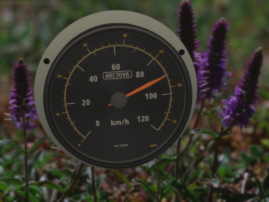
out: value=90 unit=km/h
